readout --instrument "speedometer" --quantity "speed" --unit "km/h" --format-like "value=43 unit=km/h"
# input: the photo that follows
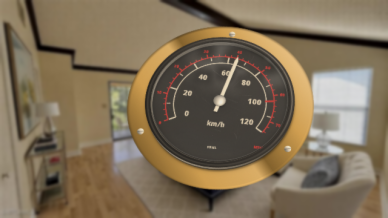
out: value=65 unit=km/h
